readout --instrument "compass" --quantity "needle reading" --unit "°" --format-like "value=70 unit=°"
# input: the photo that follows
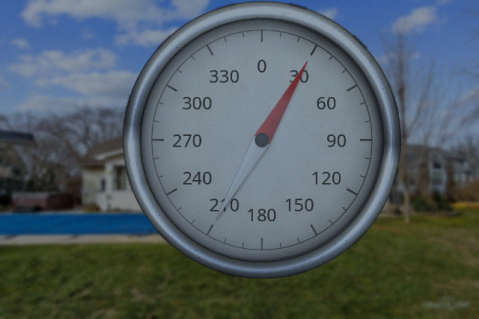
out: value=30 unit=°
